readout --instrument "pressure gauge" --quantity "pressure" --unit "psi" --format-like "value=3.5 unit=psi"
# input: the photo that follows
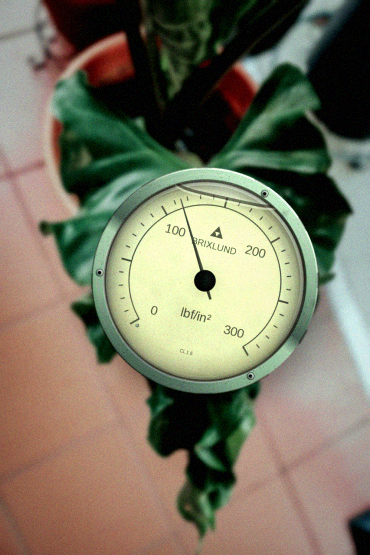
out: value=115 unit=psi
